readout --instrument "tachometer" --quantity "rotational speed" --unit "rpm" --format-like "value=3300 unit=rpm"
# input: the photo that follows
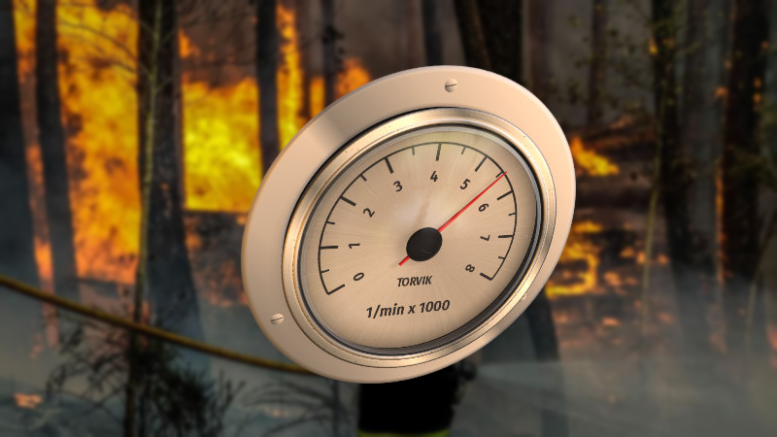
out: value=5500 unit=rpm
